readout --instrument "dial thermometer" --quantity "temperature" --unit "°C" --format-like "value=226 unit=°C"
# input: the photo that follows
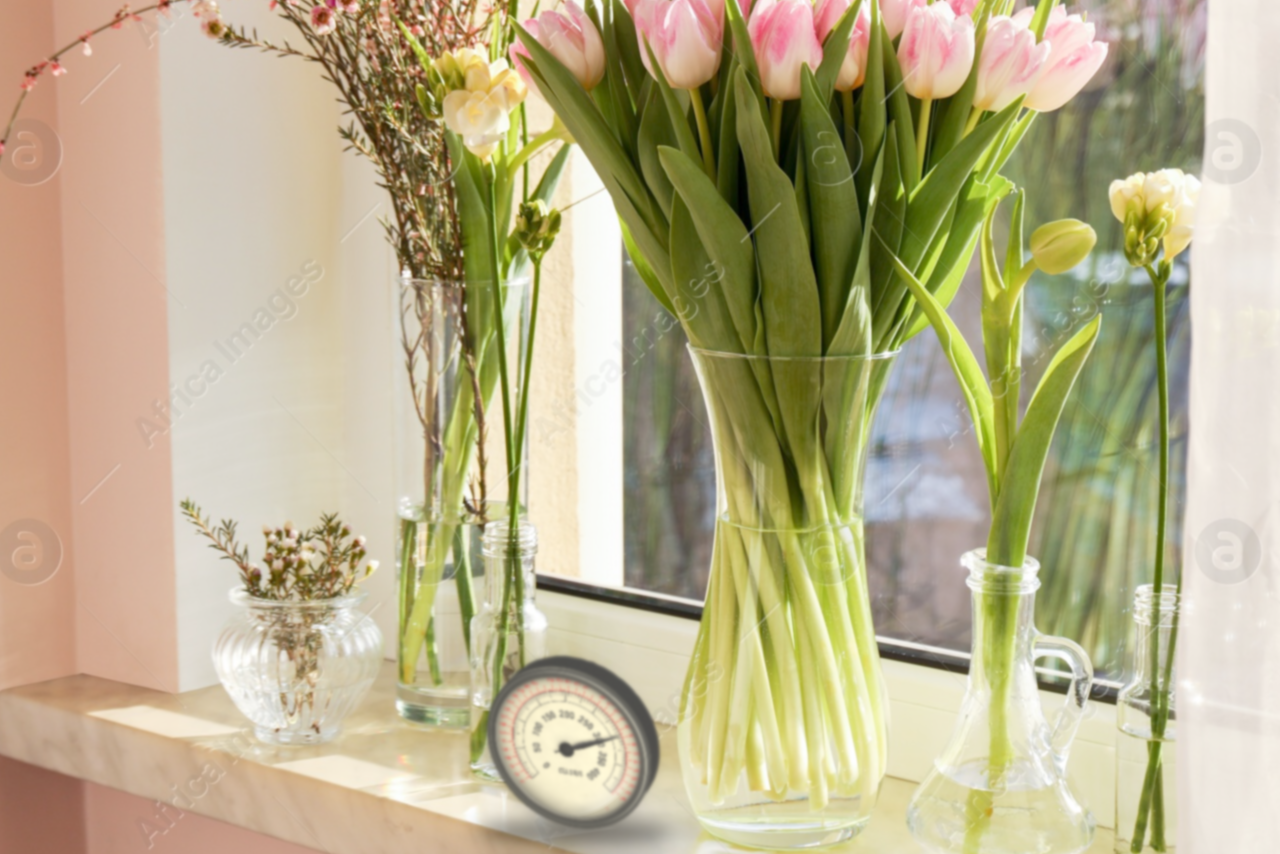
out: value=300 unit=°C
